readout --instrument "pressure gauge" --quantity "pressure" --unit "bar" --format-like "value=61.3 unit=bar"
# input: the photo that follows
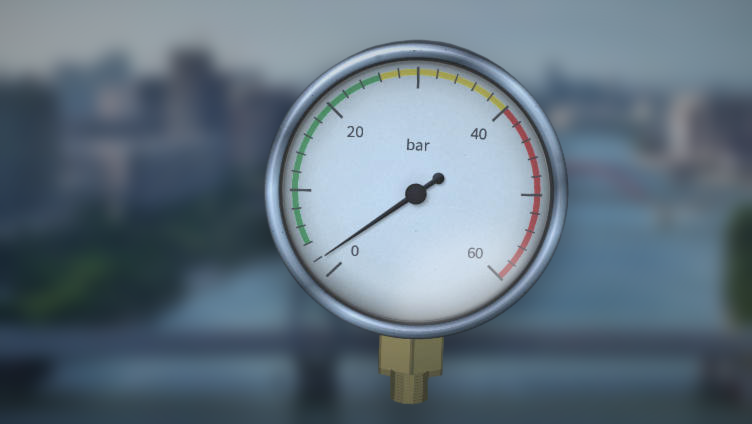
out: value=2 unit=bar
